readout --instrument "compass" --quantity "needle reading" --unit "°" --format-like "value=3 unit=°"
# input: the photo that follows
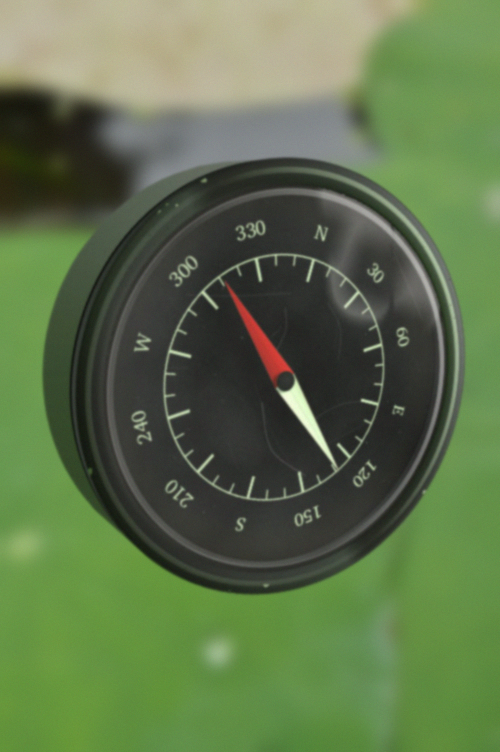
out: value=310 unit=°
